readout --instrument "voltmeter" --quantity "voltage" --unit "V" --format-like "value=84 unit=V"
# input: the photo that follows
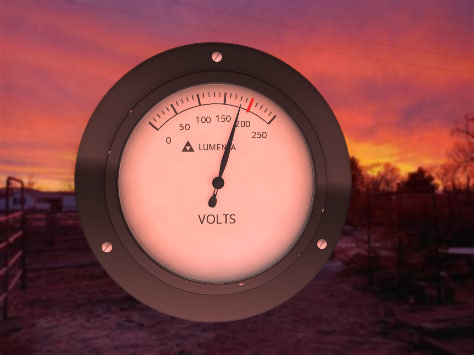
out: value=180 unit=V
